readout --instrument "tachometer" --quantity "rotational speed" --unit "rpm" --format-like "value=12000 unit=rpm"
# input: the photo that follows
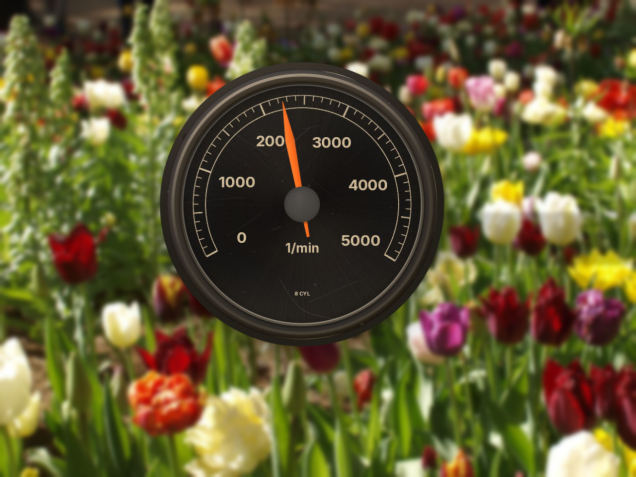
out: value=2250 unit=rpm
